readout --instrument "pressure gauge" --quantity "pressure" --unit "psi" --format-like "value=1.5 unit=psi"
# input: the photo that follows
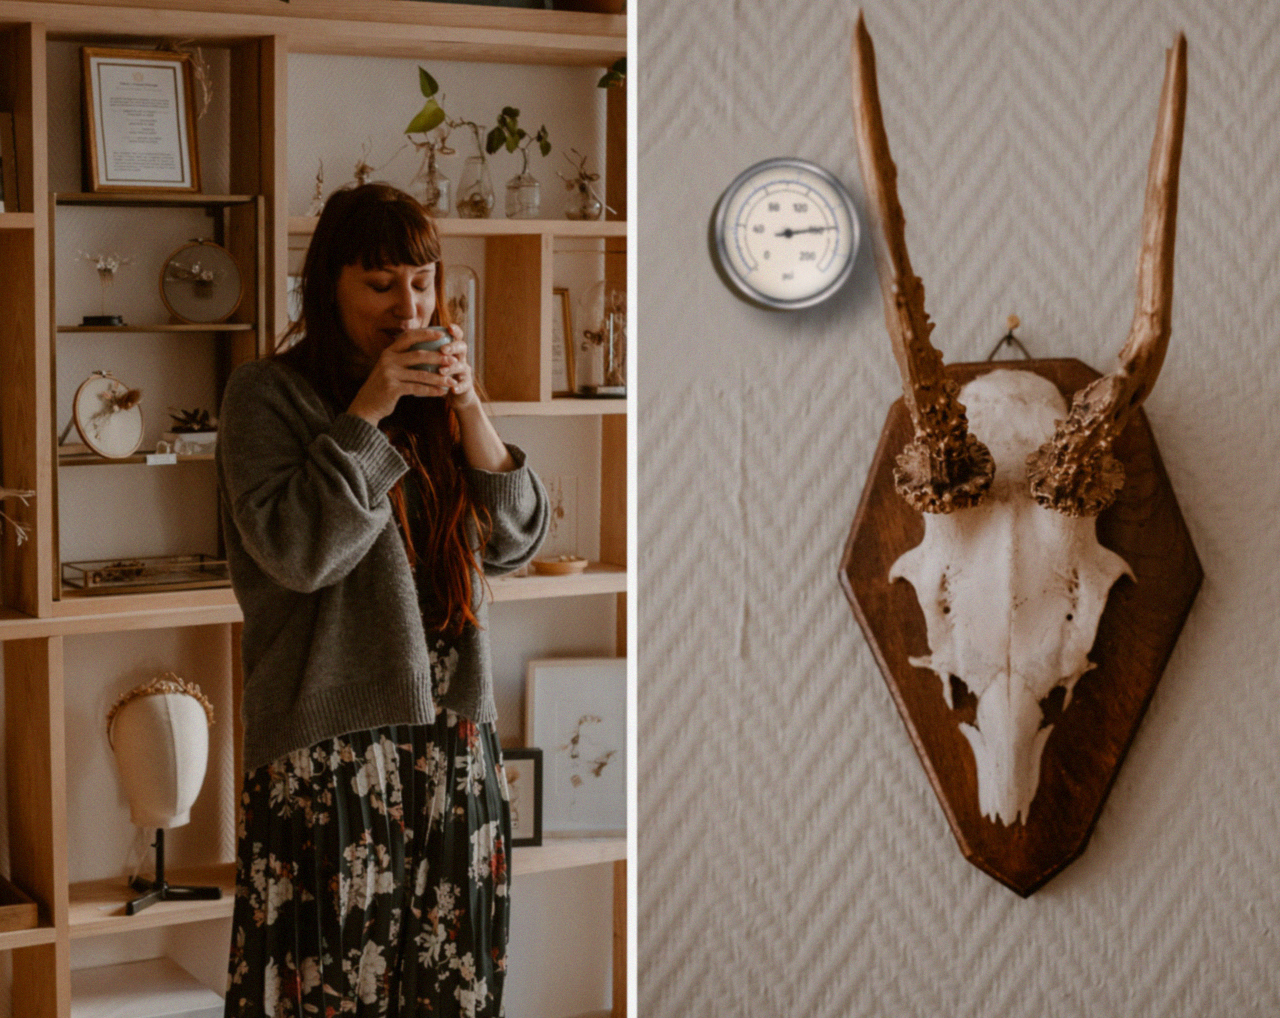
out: value=160 unit=psi
